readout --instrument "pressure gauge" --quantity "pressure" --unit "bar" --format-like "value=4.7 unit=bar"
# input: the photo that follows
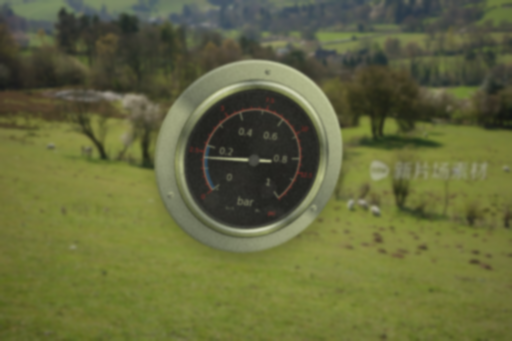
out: value=0.15 unit=bar
